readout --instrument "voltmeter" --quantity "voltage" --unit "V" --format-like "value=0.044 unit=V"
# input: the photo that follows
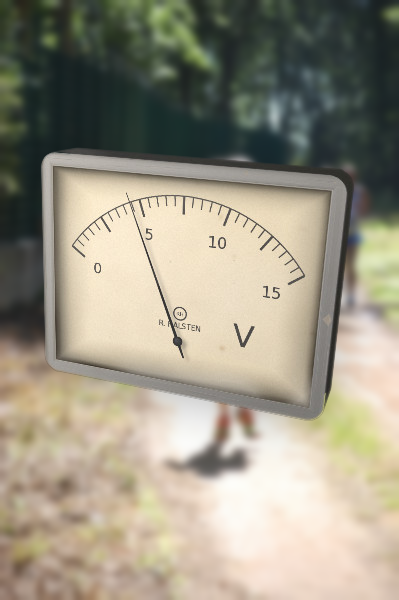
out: value=4.5 unit=V
